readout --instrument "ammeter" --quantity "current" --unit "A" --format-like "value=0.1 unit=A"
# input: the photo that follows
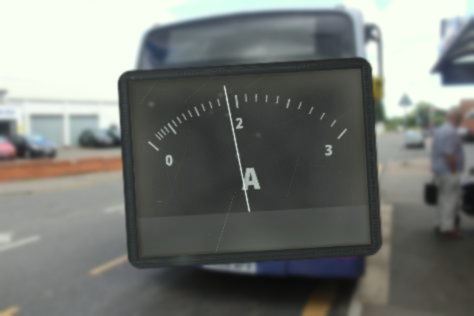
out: value=1.9 unit=A
